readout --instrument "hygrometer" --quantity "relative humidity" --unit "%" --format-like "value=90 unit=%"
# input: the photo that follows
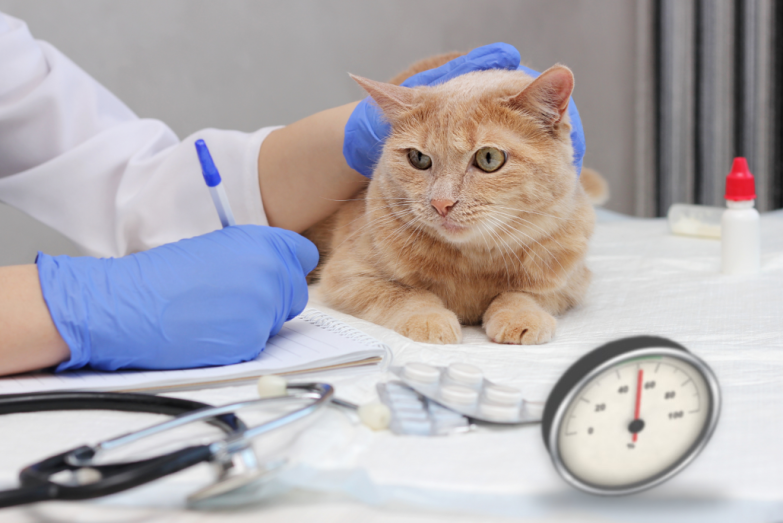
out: value=50 unit=%
